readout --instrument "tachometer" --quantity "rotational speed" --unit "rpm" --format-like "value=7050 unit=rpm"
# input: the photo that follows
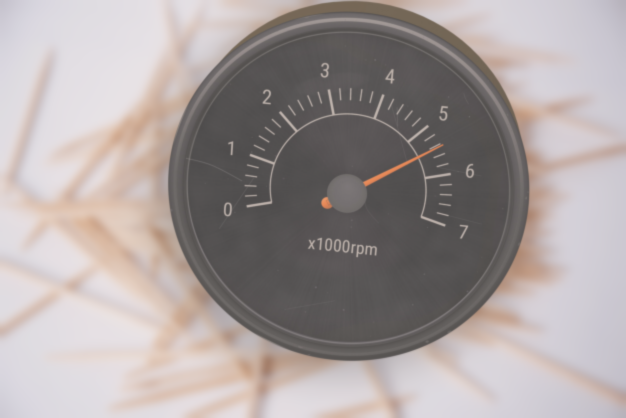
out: value=5400 unit=rpm
